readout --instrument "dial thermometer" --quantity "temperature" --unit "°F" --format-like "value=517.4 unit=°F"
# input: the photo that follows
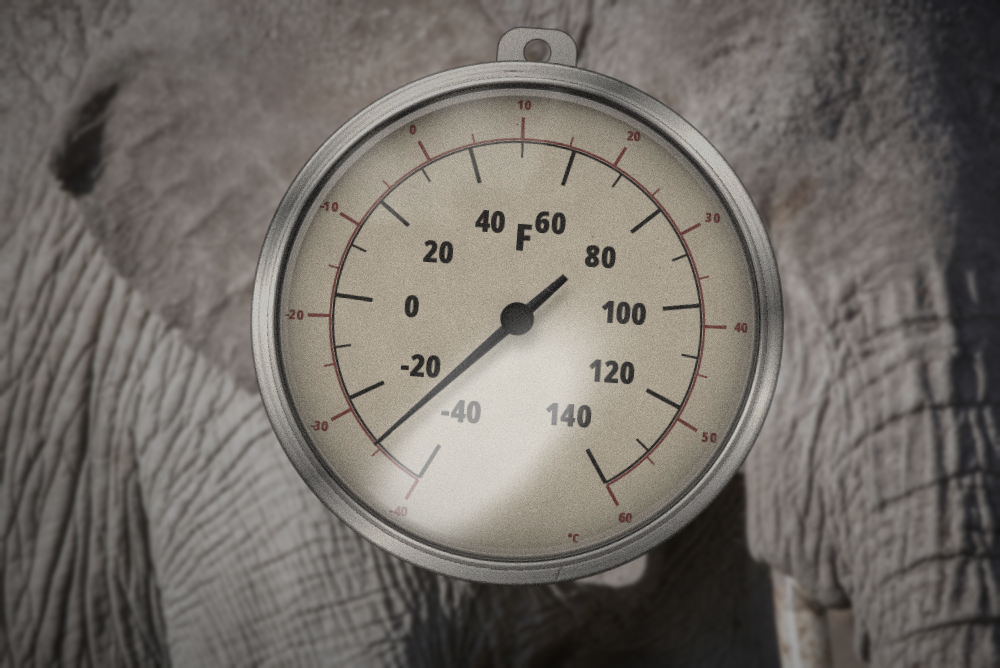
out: value=-30 unit=°F
